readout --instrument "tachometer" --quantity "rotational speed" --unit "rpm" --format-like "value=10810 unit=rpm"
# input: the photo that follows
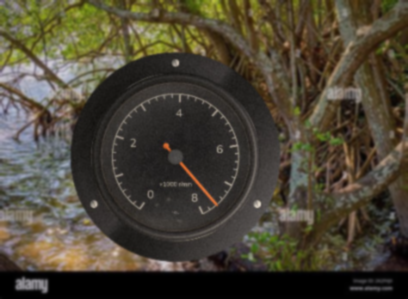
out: value=7600 unit=rpm
